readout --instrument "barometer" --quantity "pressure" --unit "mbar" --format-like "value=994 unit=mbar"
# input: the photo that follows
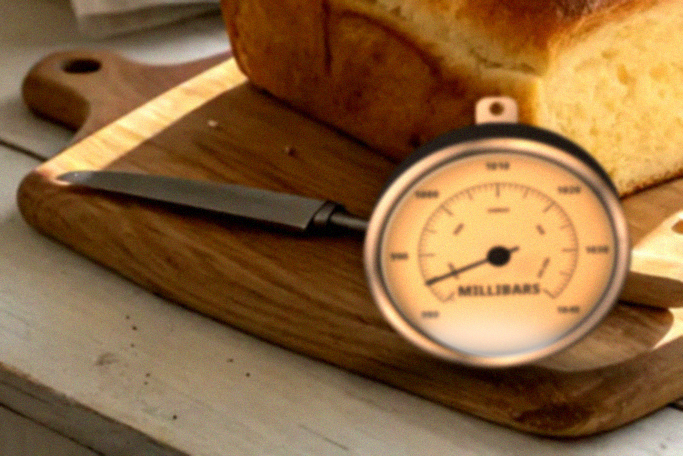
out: value=985 unit=mbar
